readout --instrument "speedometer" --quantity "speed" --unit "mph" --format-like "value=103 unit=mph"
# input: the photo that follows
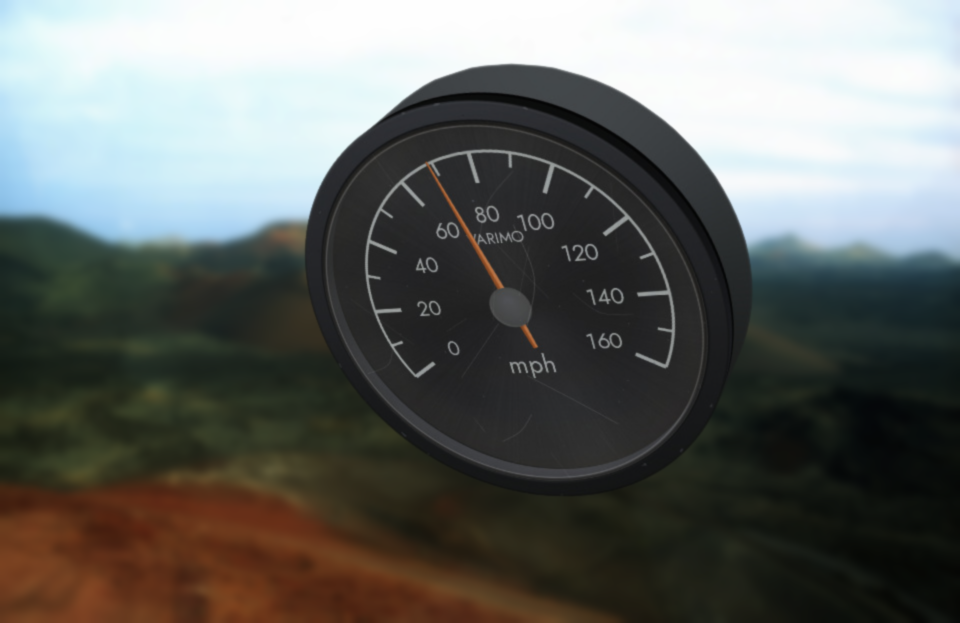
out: value=70 unit=mph
